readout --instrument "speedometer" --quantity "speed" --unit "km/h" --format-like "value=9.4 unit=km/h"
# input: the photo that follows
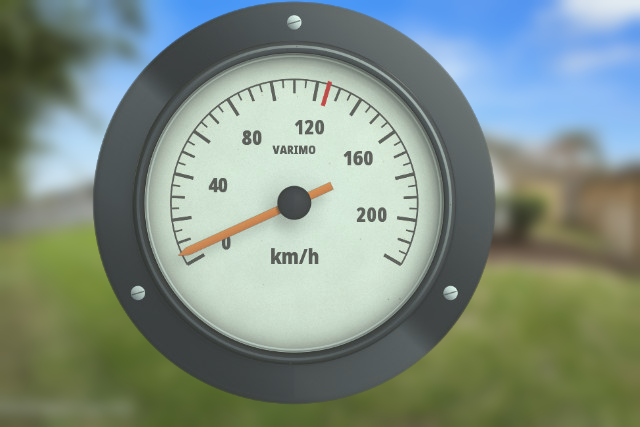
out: value=5 unit=km/h
